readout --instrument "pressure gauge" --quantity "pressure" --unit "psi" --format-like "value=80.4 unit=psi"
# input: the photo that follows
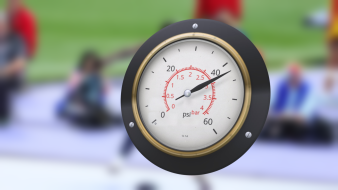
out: value=42.5 unit=psi
